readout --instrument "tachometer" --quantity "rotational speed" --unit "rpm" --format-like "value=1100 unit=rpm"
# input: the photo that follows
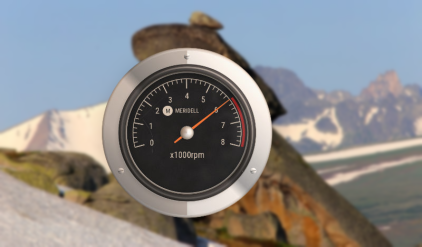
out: value=6000 unit=rpm
